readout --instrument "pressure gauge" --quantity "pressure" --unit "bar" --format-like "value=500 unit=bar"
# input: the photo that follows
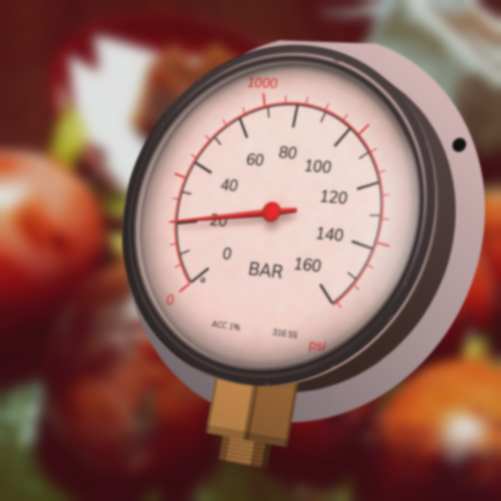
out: value=20 unit=bar
